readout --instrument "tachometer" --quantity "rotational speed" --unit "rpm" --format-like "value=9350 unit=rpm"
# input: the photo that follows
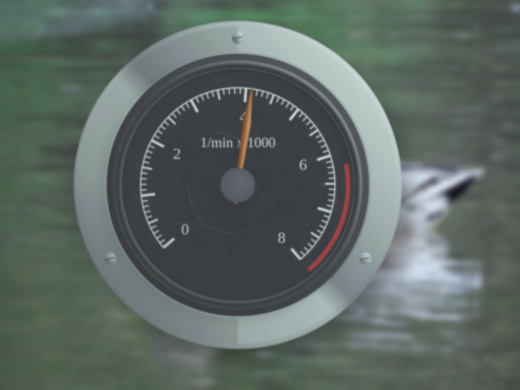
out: value=4100 unit=rpm
